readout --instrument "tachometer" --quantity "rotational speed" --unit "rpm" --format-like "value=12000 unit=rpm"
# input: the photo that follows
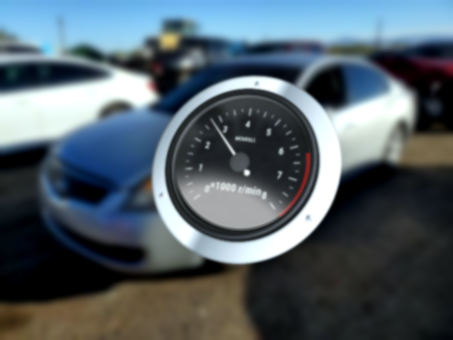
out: value=2750 unit=rpm
